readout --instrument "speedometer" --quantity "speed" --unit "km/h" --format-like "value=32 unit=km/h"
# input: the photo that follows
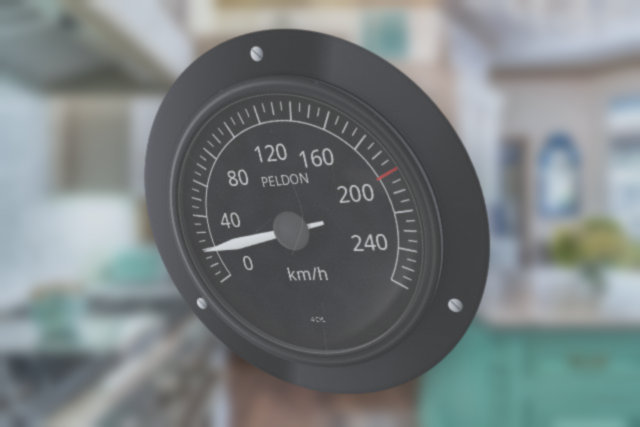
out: value=20 unit=km/h
